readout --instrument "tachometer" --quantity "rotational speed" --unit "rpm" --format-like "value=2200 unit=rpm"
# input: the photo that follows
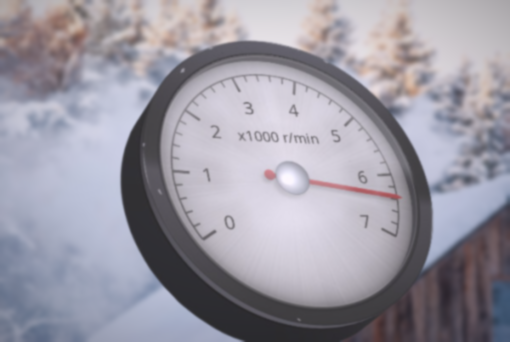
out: value=6400 unit=rpm
